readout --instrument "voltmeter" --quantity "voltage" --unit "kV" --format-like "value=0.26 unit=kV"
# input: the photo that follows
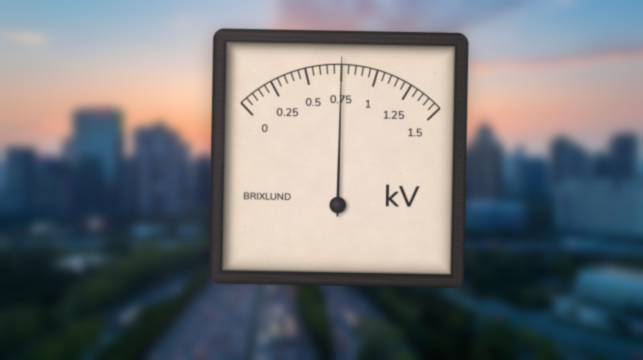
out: value=0.75 unit=kV
